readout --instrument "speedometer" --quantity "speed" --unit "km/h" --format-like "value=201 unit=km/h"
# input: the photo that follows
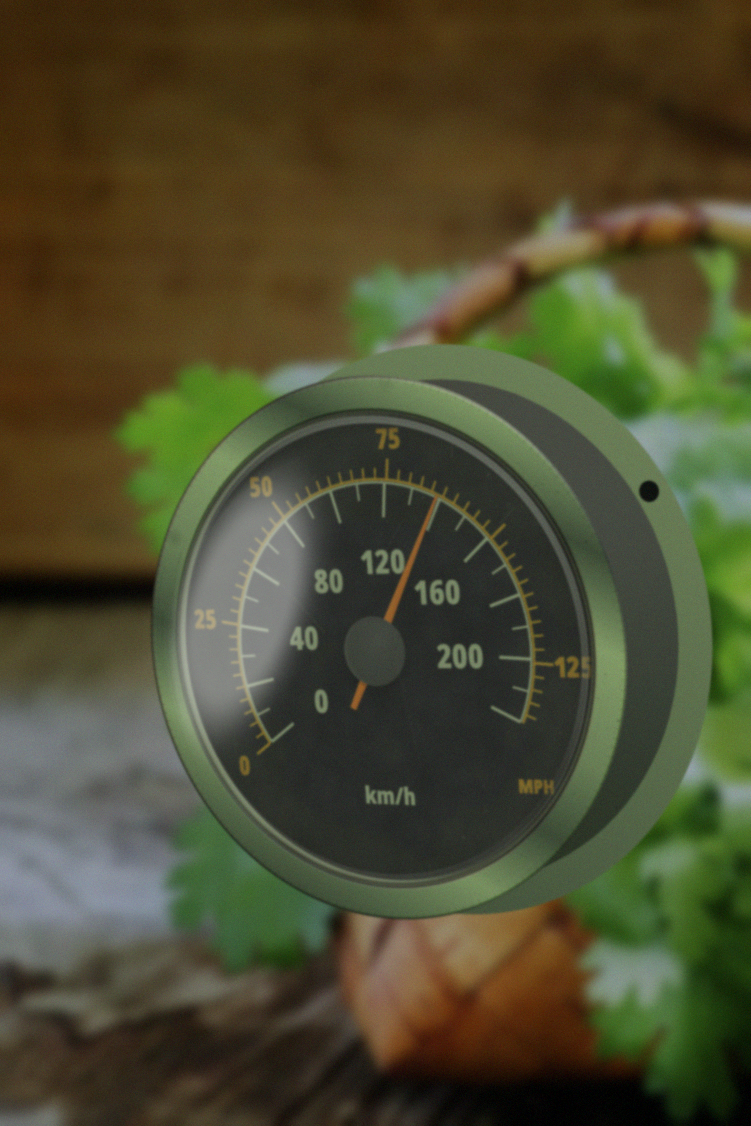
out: value=140 unit=km/h
